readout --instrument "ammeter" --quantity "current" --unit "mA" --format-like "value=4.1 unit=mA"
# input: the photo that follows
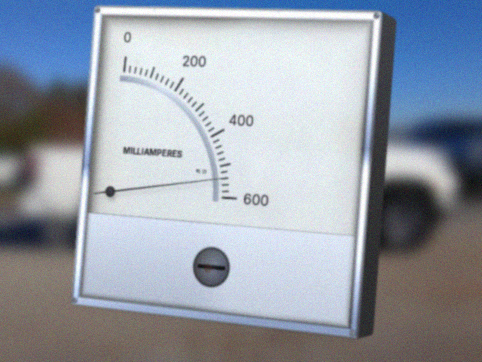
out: value=540 unit=mA
